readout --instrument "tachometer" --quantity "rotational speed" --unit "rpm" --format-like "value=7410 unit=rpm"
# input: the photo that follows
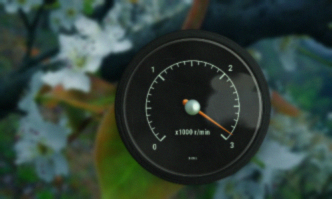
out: value=2900 unit=rpm
